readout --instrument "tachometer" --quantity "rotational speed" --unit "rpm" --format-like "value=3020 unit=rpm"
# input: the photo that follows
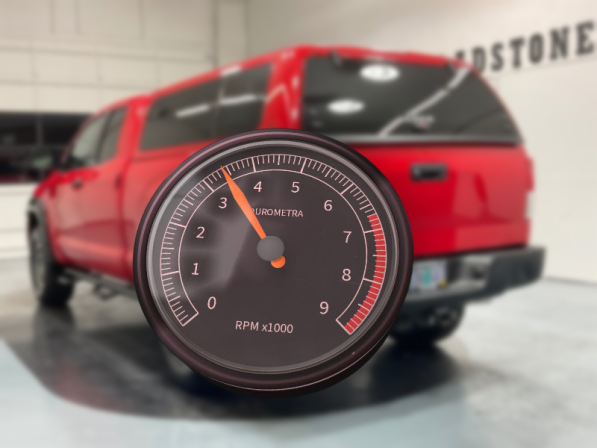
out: value=3400 unit=rpm
